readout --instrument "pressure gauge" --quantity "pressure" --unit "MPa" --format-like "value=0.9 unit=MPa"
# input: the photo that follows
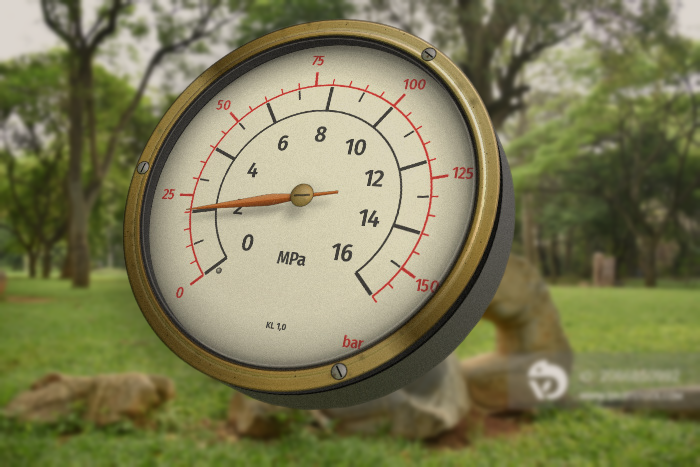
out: value=2 unit=MPa
